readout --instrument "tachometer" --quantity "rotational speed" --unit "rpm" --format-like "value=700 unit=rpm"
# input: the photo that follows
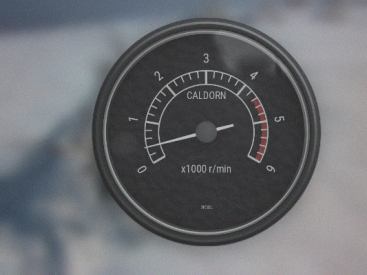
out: value=400 unit=rpm
